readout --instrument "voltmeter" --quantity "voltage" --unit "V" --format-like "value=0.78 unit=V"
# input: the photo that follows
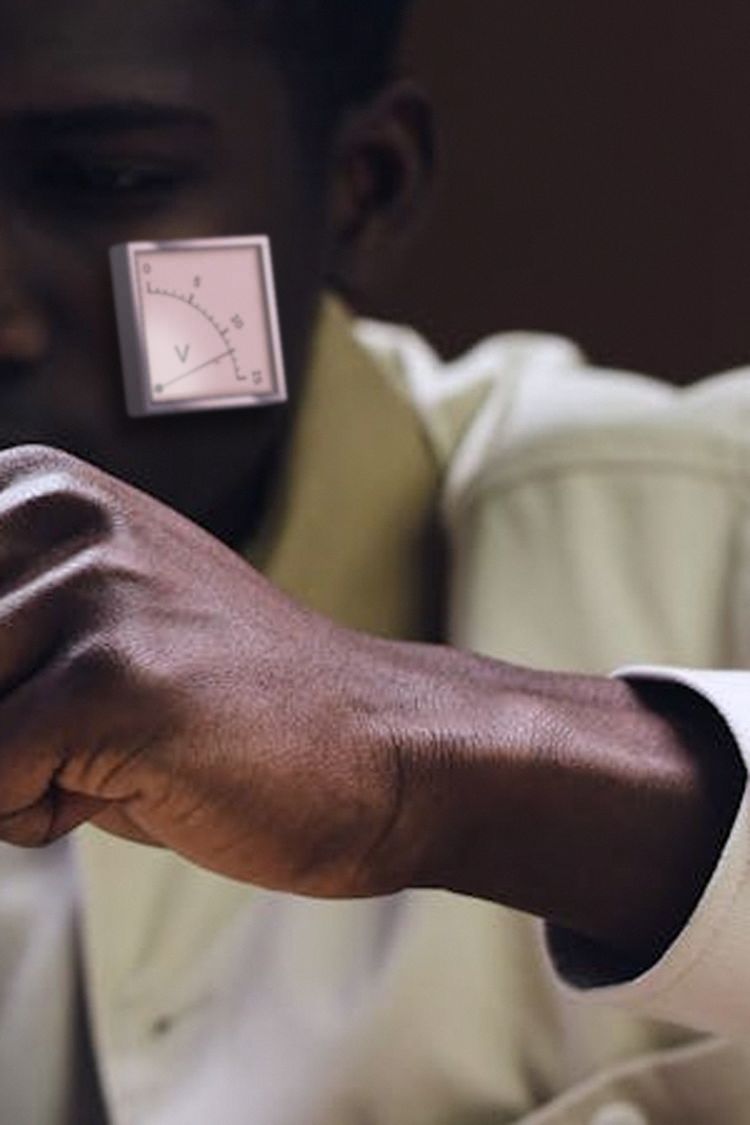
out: value=12 unit=V
